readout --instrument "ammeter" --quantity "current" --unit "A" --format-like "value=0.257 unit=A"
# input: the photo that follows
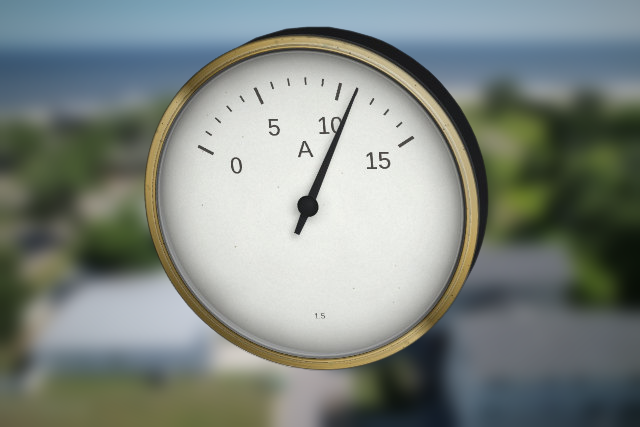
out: value=11 unit=A
